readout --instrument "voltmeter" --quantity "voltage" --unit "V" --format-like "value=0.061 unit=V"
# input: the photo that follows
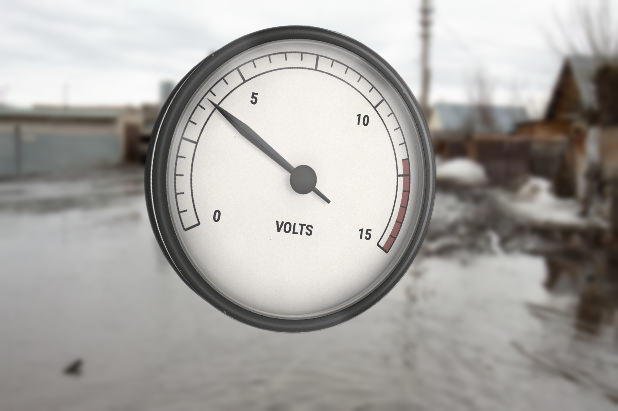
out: value=3.75 unit=V
